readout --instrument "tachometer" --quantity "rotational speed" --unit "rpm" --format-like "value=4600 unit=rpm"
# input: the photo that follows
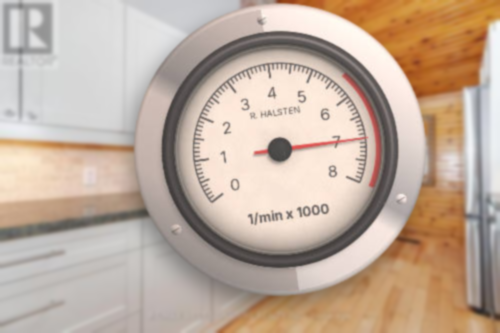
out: value=7000 unit=rpm
